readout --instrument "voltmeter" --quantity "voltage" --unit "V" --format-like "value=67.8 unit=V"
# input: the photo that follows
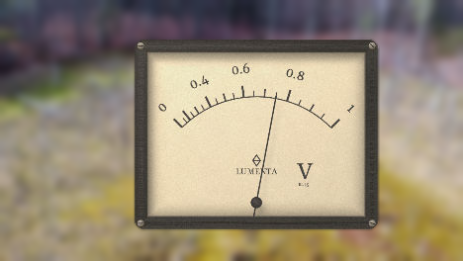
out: value=0.75 unit=V
